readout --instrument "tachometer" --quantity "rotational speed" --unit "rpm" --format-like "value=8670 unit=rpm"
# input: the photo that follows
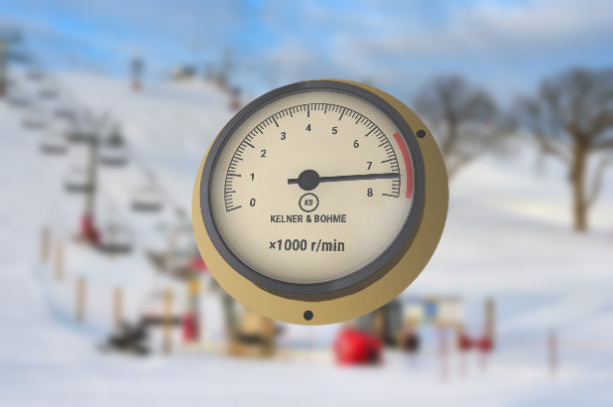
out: value=7500 unit=rpm
